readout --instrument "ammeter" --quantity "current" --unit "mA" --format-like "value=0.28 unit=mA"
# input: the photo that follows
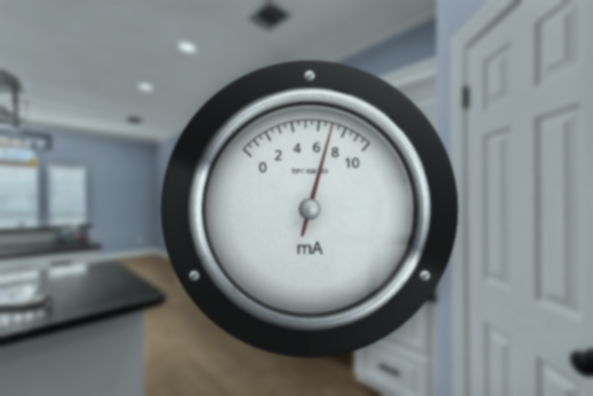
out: value=7 unit=mA
